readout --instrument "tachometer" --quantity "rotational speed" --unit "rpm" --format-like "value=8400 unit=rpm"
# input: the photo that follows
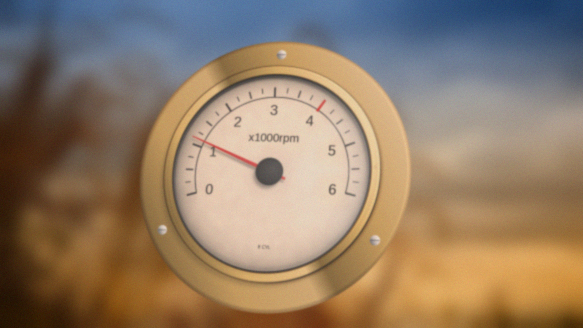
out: value=1125 unit=rpm
